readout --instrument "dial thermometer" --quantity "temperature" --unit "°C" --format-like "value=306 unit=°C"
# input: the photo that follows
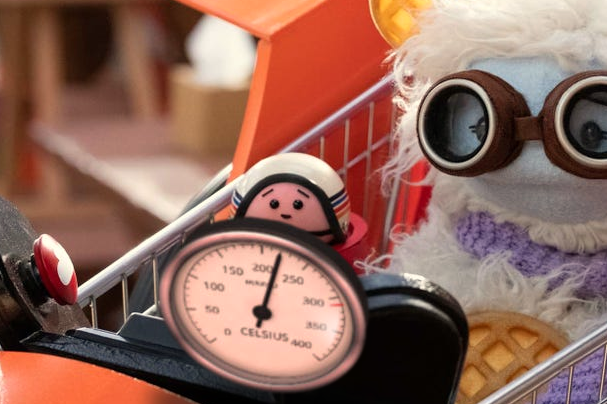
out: value=220 unit=°C
